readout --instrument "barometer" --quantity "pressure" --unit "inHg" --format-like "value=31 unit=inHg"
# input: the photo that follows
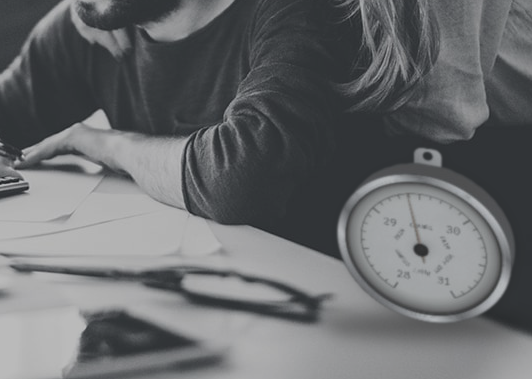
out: value=29.4 unit=inHg
